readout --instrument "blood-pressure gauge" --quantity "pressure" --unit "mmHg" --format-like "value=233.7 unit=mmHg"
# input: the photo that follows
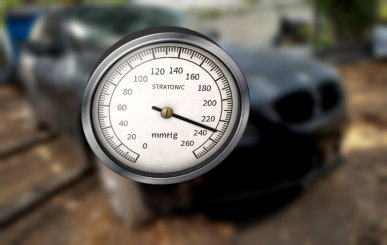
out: value=230 unit=mmHg
